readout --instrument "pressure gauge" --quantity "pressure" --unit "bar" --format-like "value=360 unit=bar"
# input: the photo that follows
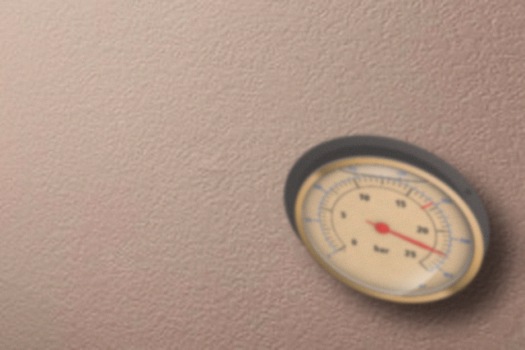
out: value=22.5 unit=bar
